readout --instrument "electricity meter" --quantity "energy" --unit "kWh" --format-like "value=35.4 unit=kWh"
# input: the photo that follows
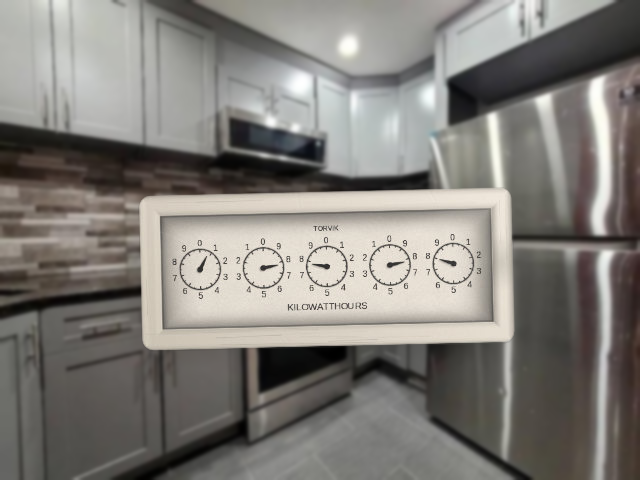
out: value=7778 unit=kWh
